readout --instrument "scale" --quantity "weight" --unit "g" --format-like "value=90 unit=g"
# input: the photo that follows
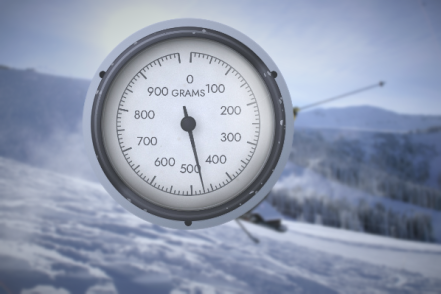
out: value=470 unit=g
